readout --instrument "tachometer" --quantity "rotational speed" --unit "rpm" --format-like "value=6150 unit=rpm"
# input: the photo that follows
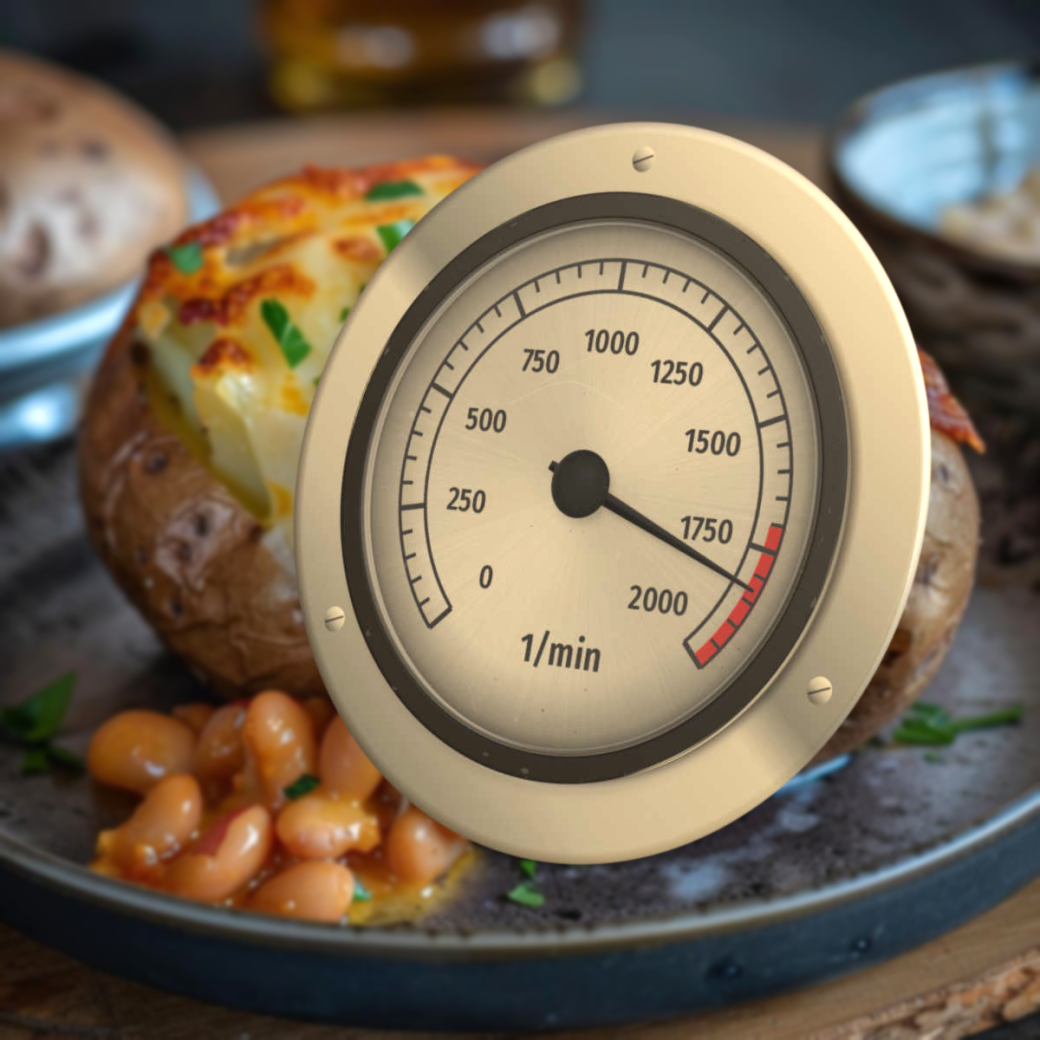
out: value=1825 unit=rpm
